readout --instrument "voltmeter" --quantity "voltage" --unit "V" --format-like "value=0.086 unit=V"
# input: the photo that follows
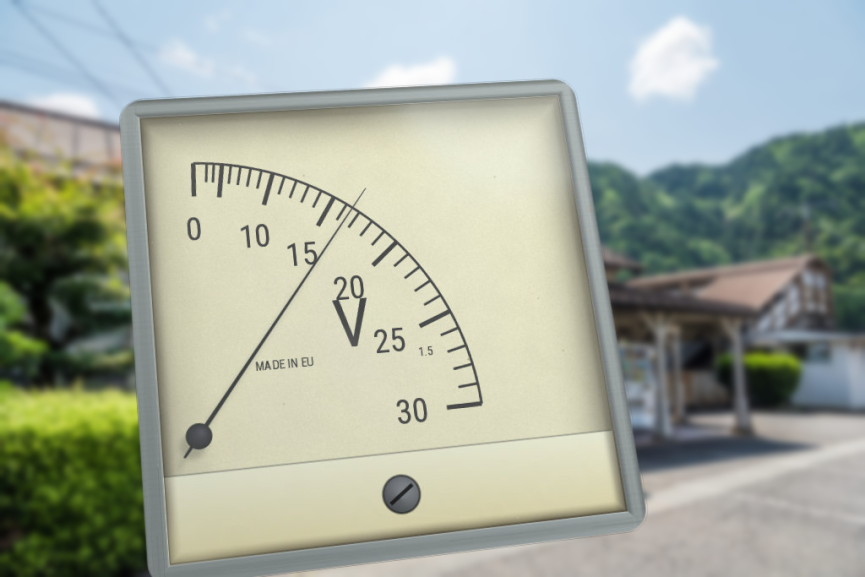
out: value=16.5 unit=V
